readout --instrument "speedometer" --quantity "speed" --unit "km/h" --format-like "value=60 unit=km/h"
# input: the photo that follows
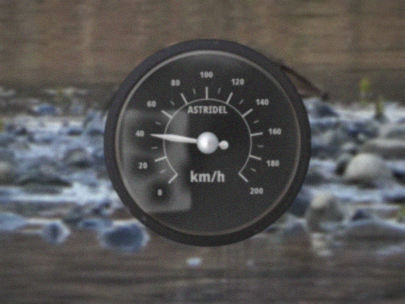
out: value=40 unit=km/h
